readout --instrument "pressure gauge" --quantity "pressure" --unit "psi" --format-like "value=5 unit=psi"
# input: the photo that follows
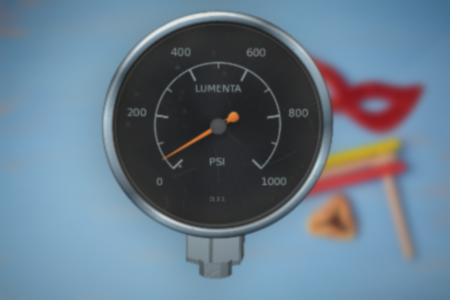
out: value=50 unit=psi
